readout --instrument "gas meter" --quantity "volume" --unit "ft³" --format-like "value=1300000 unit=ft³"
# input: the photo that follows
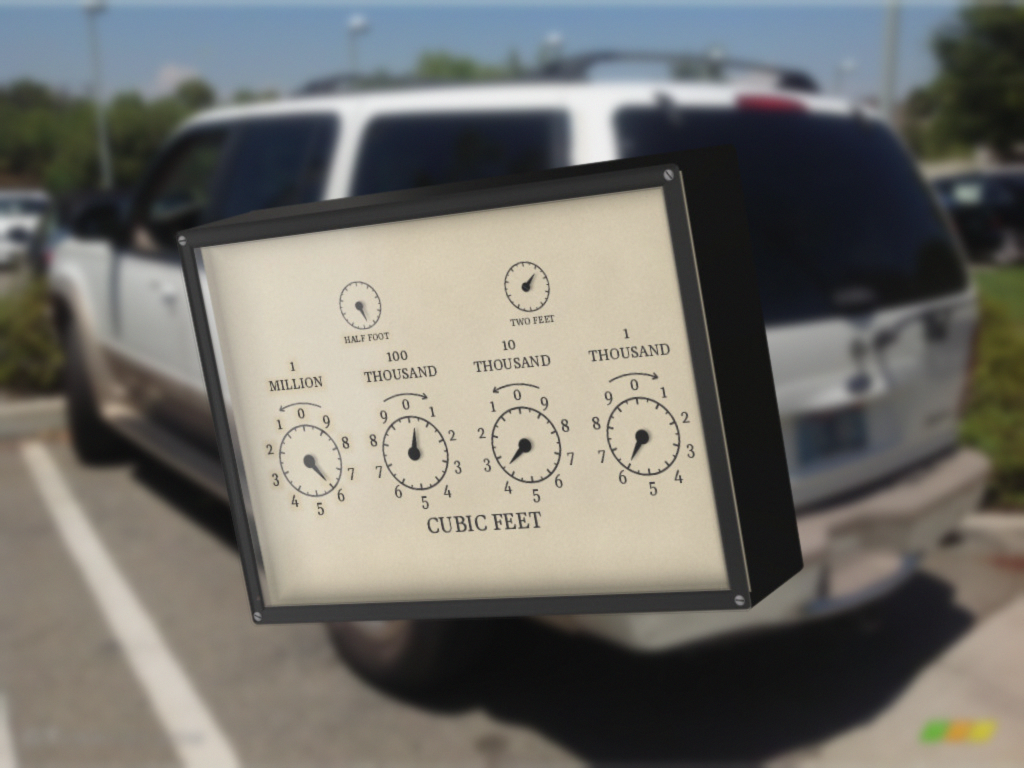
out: value=603600 unit=ft³
